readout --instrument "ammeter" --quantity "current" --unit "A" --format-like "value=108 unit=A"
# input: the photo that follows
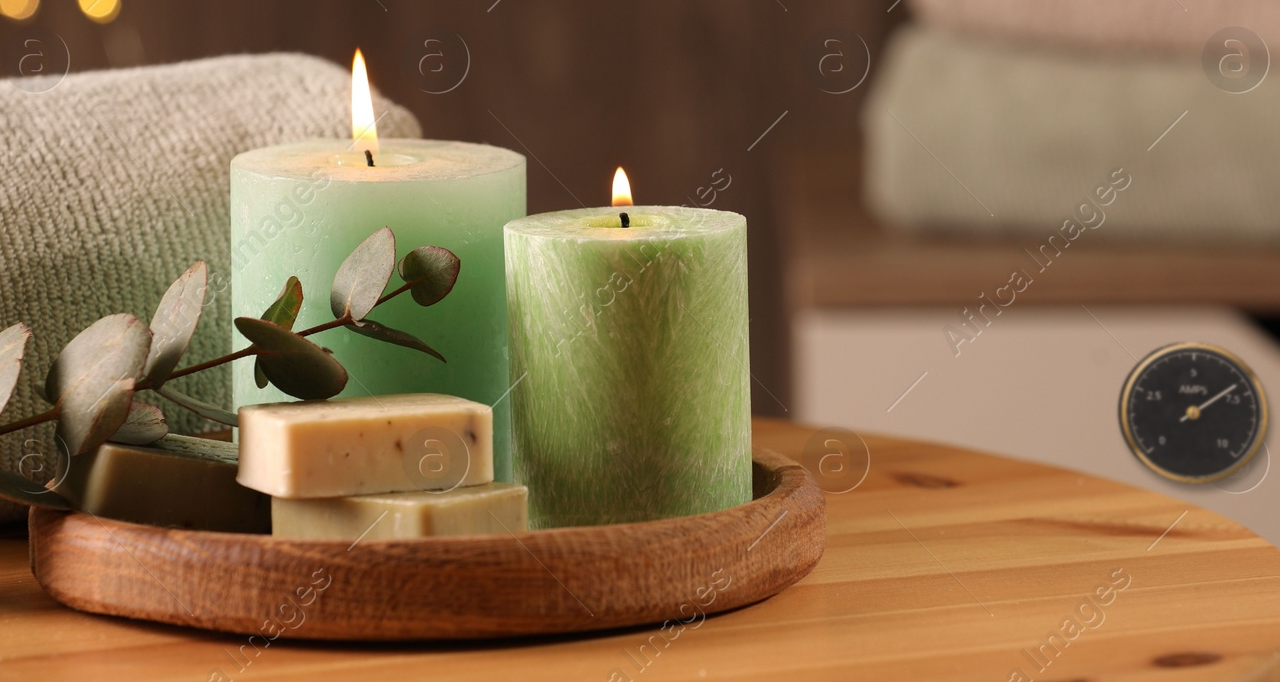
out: value=7 unit=A
